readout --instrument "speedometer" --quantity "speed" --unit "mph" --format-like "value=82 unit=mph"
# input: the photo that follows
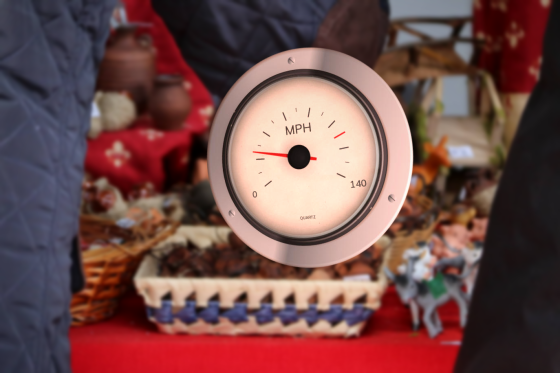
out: value=25 unit=mph
